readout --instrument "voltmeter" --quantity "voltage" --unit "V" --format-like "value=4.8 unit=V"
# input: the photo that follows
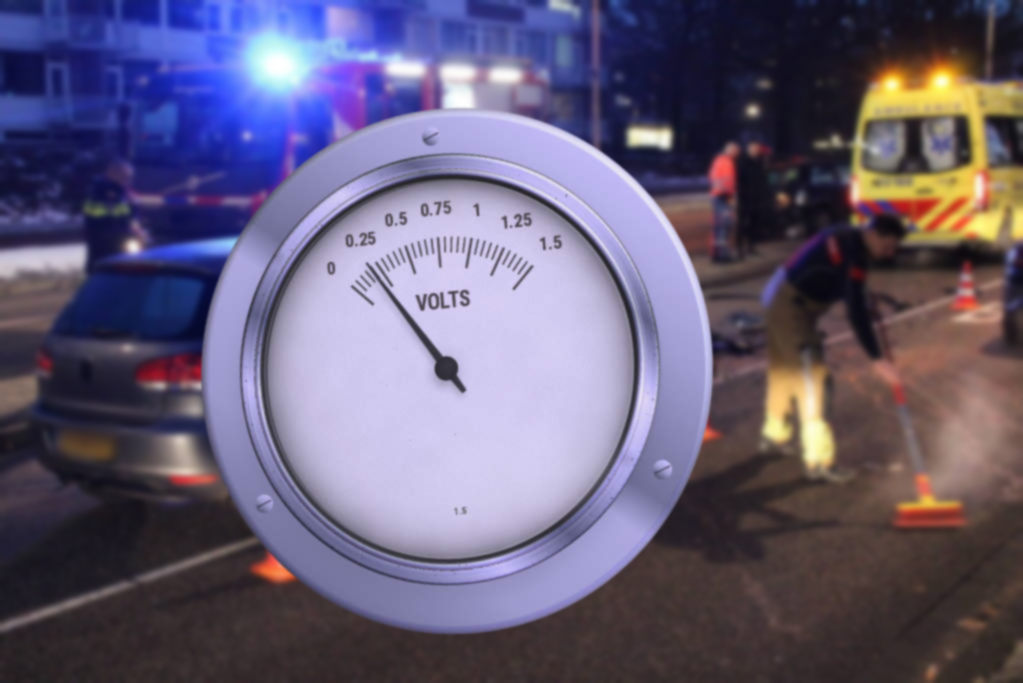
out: value=0.2 unit=V
